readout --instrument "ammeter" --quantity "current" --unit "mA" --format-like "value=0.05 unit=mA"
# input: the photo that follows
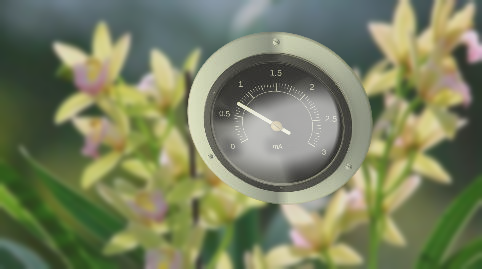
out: value=0.75 unit=mA
